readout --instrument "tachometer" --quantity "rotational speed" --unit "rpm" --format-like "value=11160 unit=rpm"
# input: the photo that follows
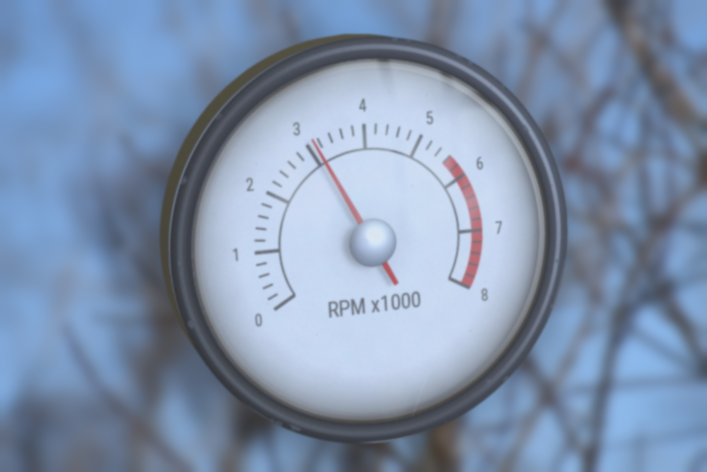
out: value=3100 unit=rpm
